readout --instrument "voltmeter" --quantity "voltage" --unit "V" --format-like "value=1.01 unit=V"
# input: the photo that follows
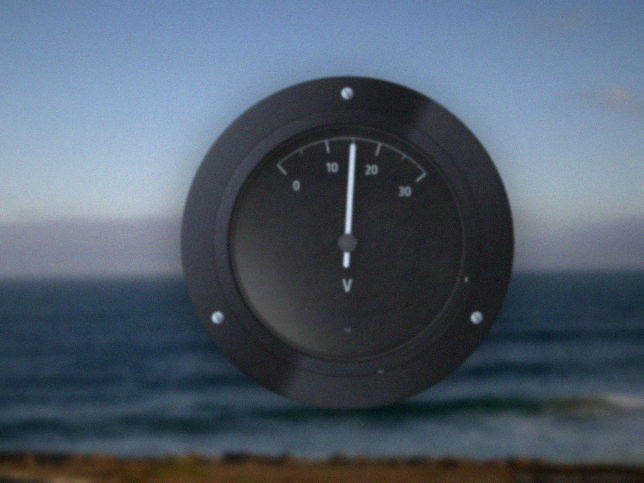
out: value=15 unit=V
